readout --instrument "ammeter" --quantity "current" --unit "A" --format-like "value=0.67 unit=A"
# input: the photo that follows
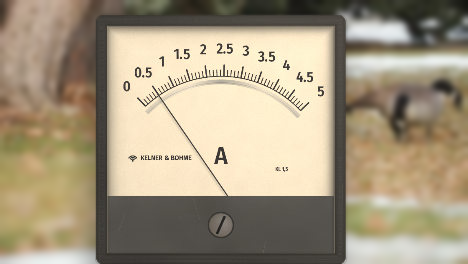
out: value=0.5 unit=A
